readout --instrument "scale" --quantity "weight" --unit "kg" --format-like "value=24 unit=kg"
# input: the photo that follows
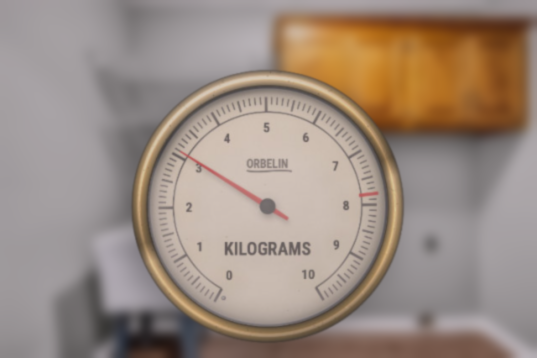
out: value=3.1 unit=kg
